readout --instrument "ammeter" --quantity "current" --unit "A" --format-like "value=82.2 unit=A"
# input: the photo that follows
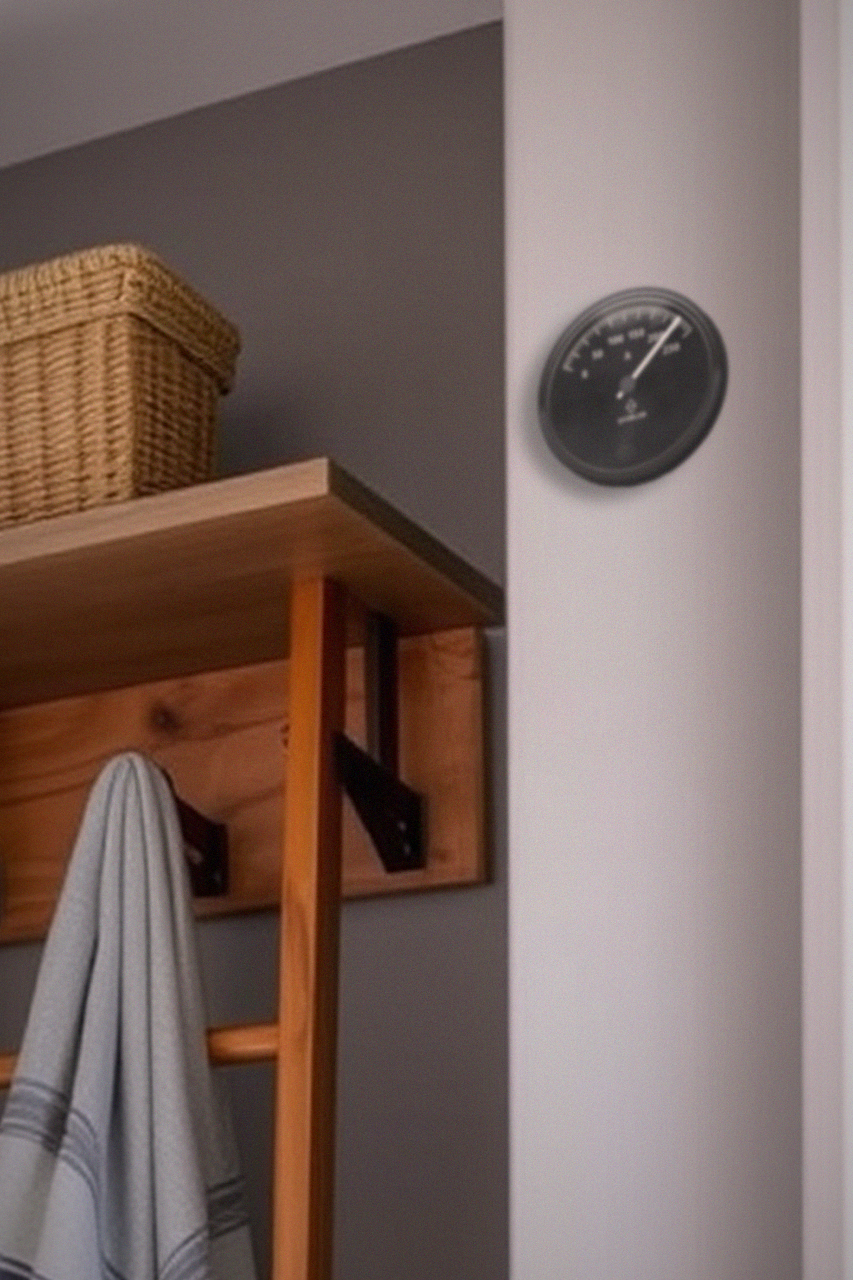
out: value=225 unit=A
